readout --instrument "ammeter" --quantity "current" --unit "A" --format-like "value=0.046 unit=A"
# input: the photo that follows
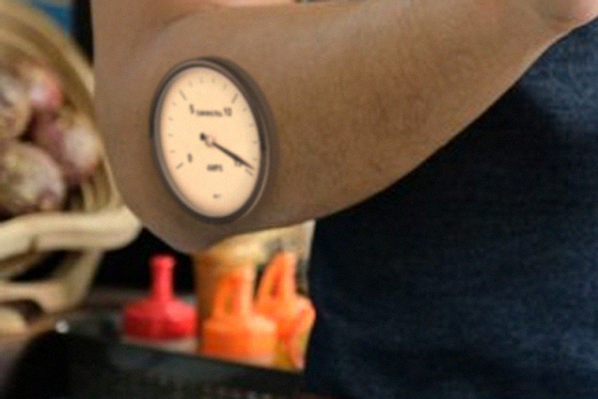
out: value=14.5 unit=A
